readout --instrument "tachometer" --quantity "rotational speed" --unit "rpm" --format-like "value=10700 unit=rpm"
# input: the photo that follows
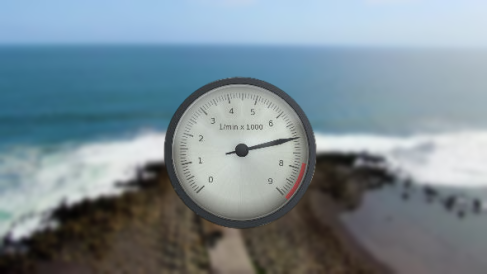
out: value=7000 unit=rpm
